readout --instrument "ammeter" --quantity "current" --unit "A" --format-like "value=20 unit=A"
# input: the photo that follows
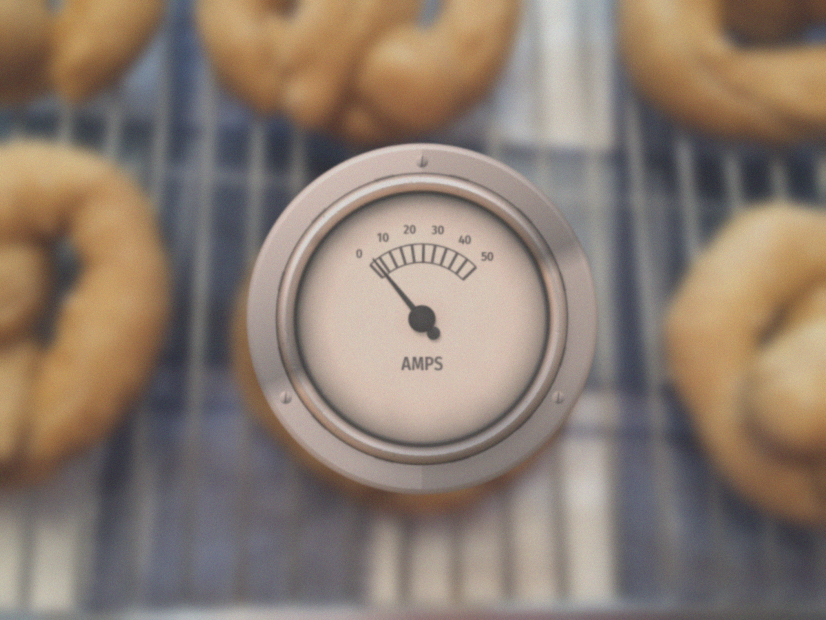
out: value=2.5 unit=A
